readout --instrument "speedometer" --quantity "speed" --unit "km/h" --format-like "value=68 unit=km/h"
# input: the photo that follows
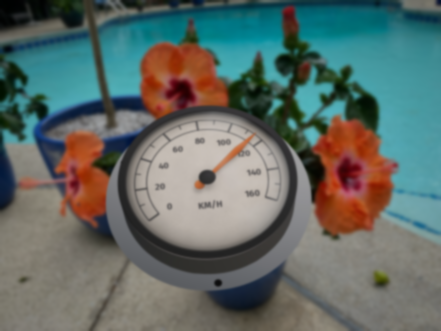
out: value=115 unit=km/h
